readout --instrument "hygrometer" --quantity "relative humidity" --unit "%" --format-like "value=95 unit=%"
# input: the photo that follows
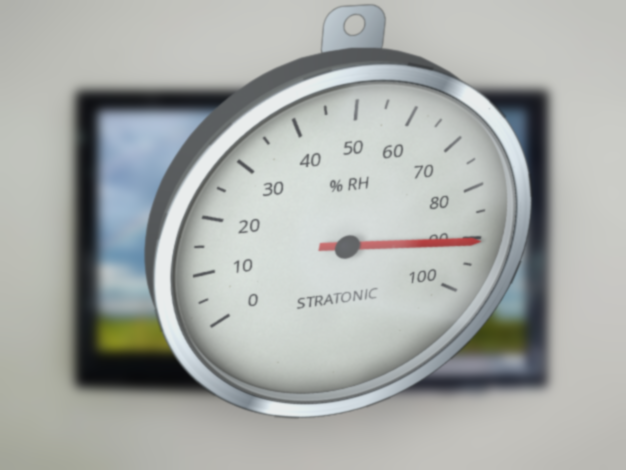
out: value=90 unit=%
